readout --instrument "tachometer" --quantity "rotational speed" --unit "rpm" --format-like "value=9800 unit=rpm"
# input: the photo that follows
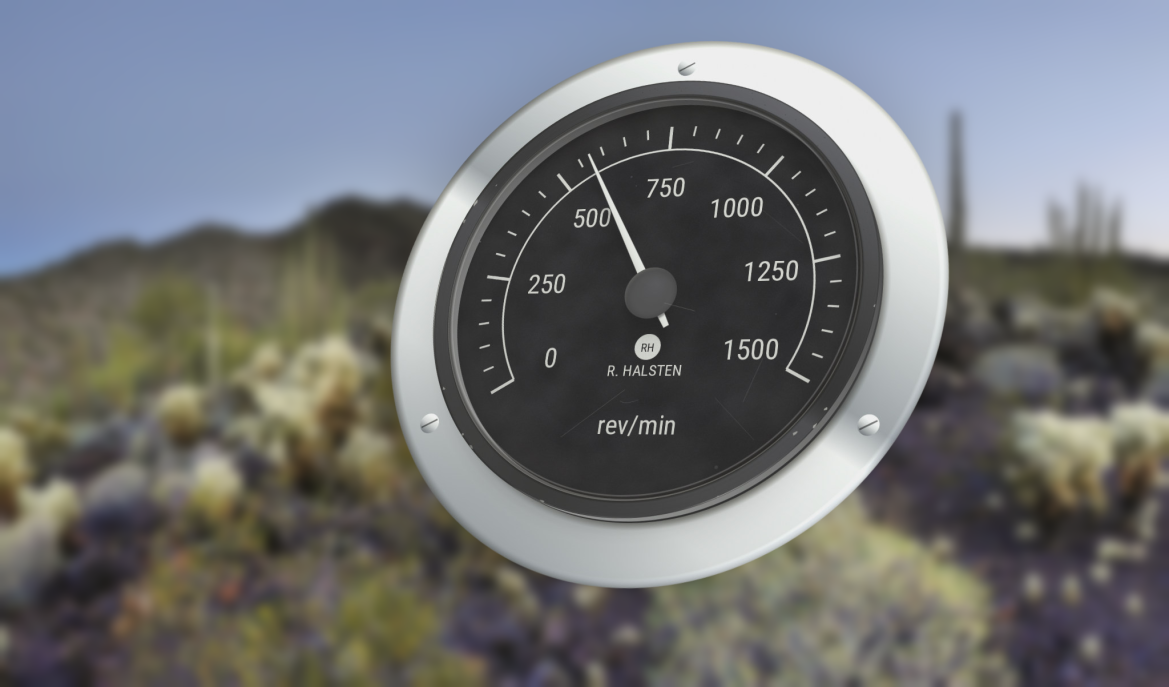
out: value=575 unit=rpm
